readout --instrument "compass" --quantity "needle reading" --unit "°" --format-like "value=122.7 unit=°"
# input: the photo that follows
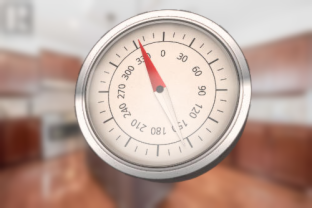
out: value=335 unit=°
